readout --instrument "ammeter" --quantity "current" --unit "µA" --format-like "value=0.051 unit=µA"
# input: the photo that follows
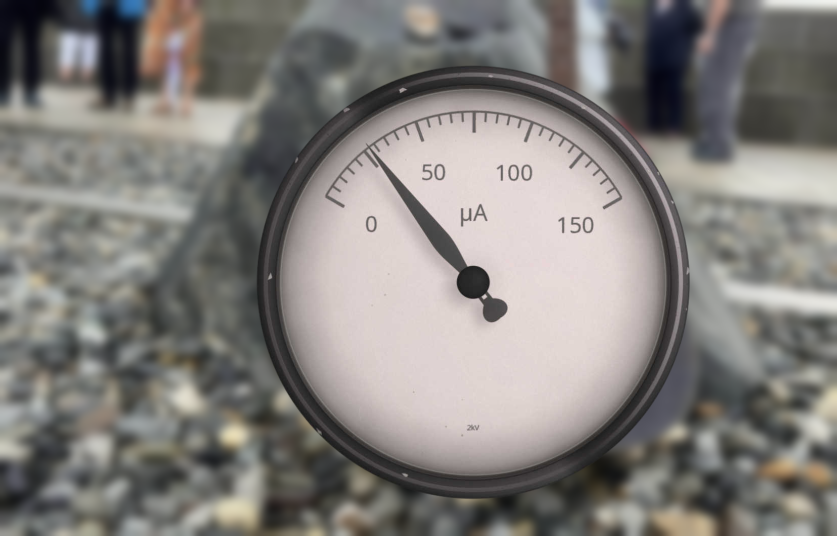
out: value=27.5 unit=µA
